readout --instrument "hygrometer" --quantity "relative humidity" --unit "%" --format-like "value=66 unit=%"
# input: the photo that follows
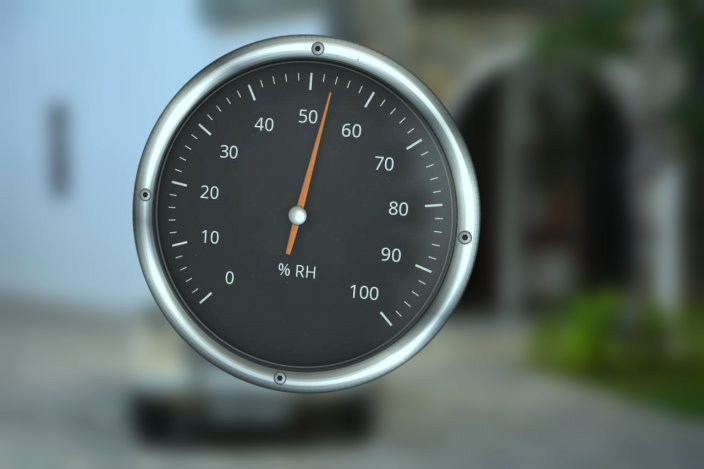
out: value=54 unit=%
